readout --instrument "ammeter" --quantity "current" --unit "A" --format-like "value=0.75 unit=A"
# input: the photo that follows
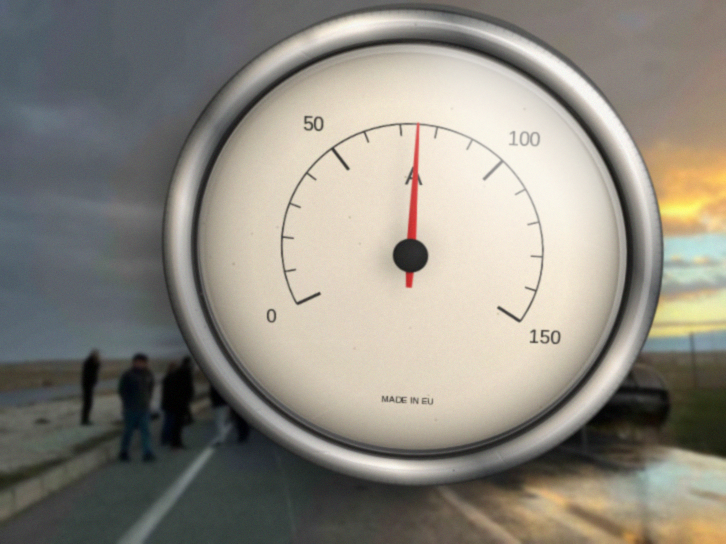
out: value=75 unit=A
